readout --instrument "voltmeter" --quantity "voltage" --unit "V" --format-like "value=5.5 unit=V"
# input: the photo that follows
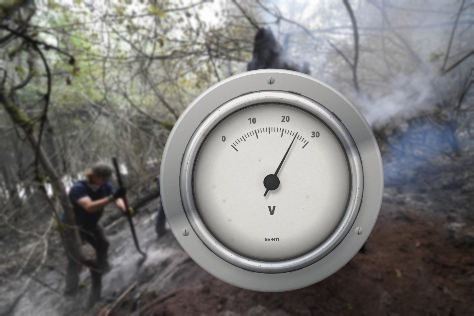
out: value=25 unit=V
